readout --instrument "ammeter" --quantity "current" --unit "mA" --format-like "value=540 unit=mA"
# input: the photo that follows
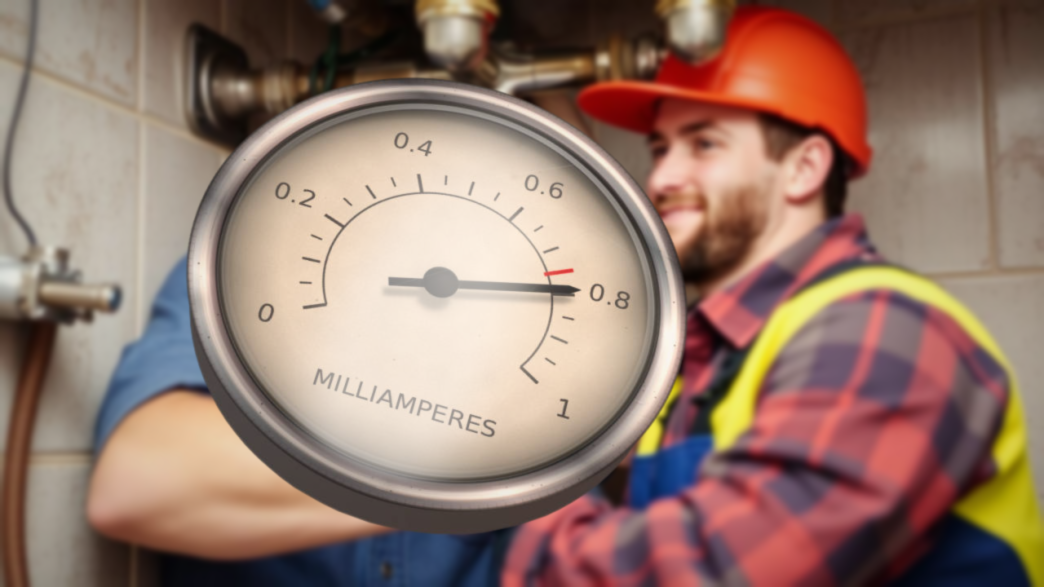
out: value=0.8 unit=mA
